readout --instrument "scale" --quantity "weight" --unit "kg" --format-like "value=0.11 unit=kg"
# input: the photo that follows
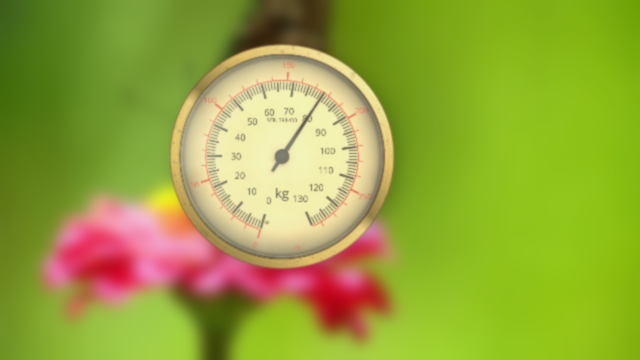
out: value=80 unit=kg
